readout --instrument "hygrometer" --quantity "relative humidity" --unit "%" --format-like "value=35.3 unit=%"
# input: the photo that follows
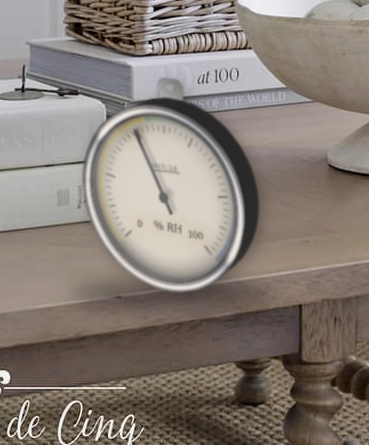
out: value=40 unit=%
